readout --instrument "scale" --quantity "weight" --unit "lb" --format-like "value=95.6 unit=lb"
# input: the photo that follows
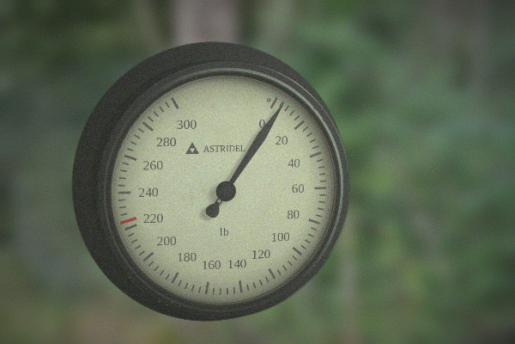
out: value=4 unit=lb
